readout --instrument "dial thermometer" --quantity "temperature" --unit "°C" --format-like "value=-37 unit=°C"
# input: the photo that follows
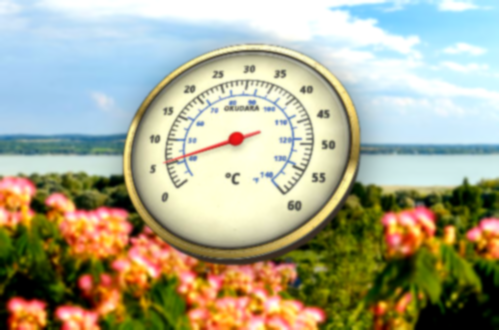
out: value=5 unit=°C
